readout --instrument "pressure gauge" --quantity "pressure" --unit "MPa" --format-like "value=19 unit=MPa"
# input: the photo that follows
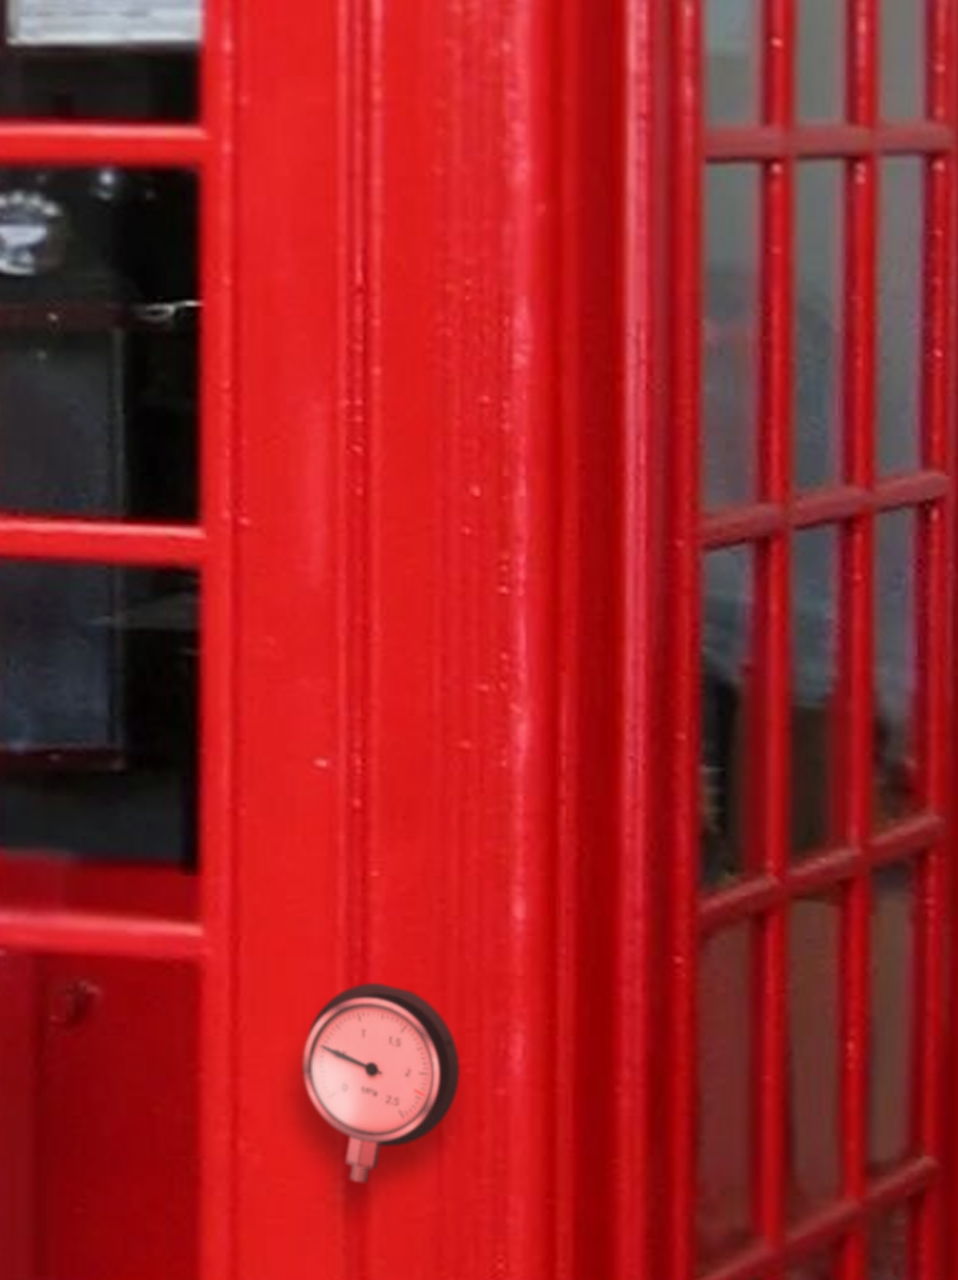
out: value=0.5 unit=MPa
